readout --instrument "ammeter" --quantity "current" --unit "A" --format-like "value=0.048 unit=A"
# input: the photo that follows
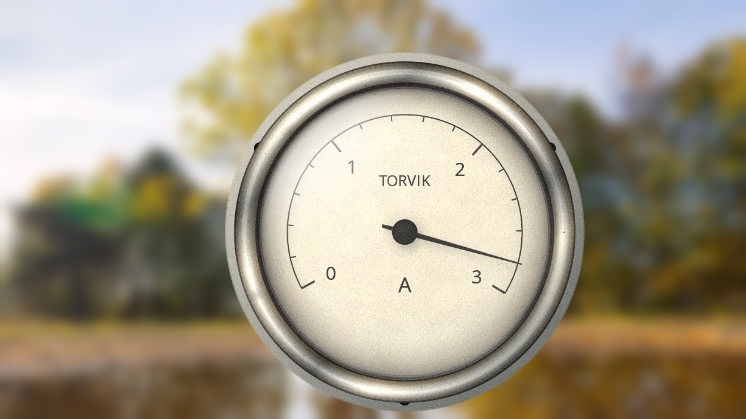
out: value=2.8 unit=A
